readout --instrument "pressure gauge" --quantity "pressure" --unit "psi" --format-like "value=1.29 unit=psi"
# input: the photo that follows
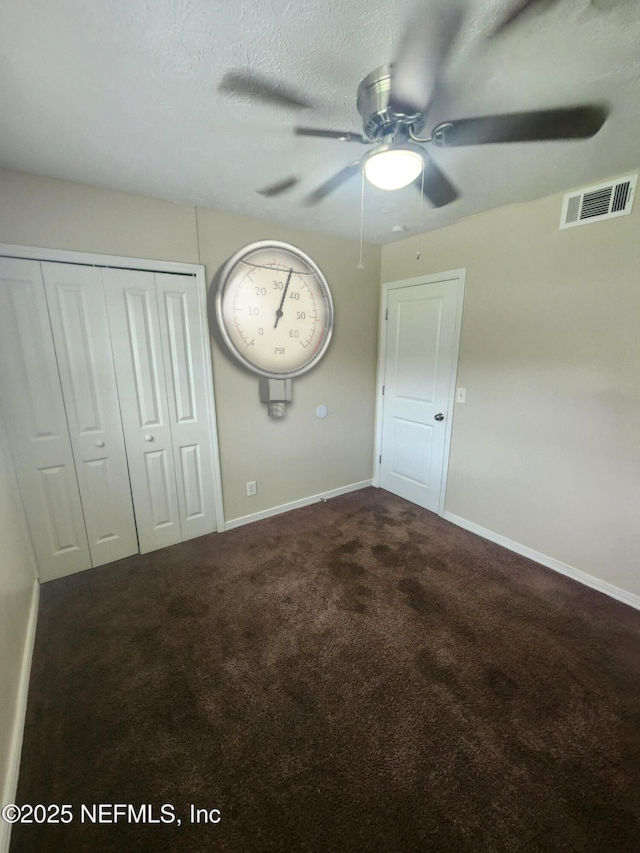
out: value=34 unit=psi
